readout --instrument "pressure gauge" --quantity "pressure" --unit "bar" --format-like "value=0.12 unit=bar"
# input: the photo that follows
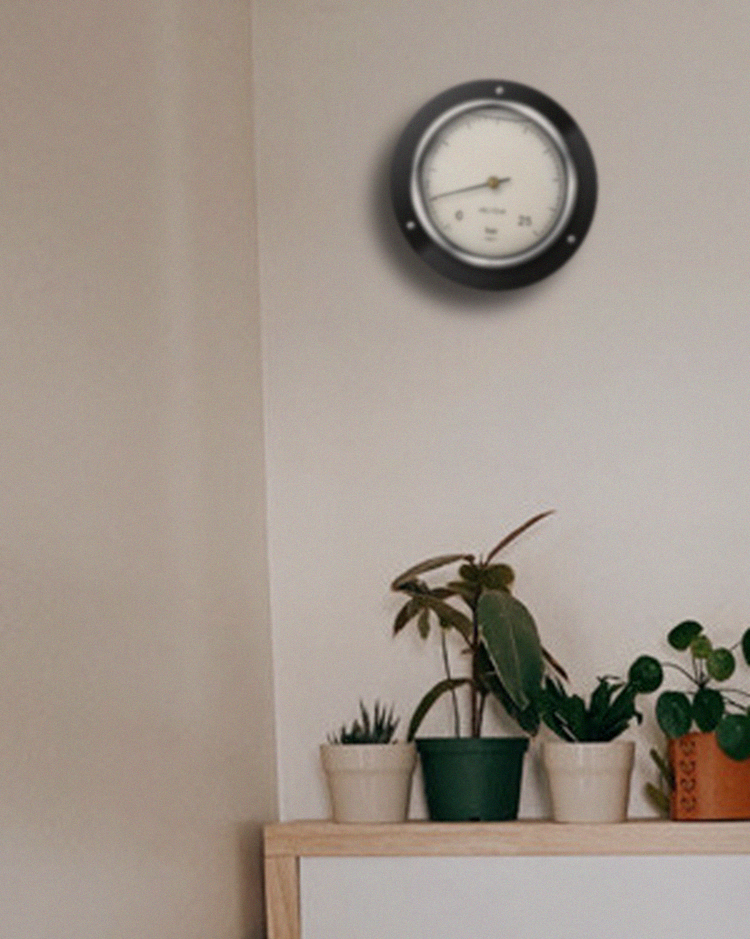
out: value=2.5 unit=bar
